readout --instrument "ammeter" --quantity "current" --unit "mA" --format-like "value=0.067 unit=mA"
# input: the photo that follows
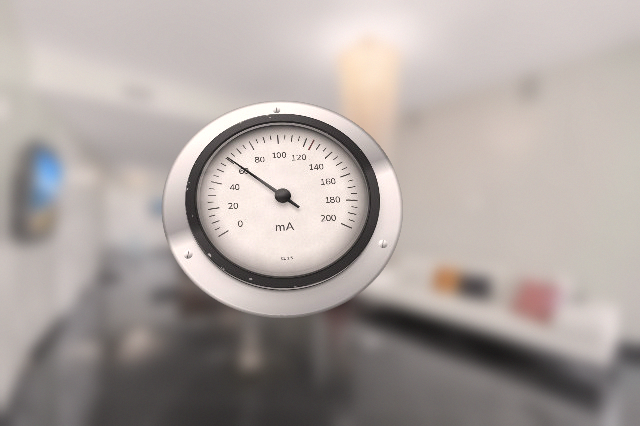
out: value=60 unit=mA
